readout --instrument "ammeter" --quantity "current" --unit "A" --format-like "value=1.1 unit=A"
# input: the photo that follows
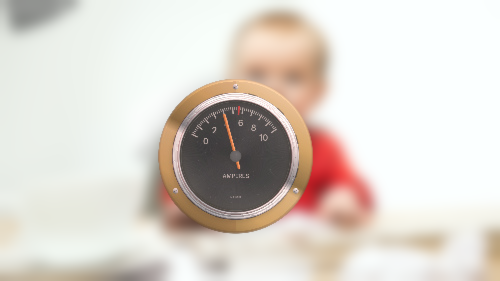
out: value=4 unit=A
